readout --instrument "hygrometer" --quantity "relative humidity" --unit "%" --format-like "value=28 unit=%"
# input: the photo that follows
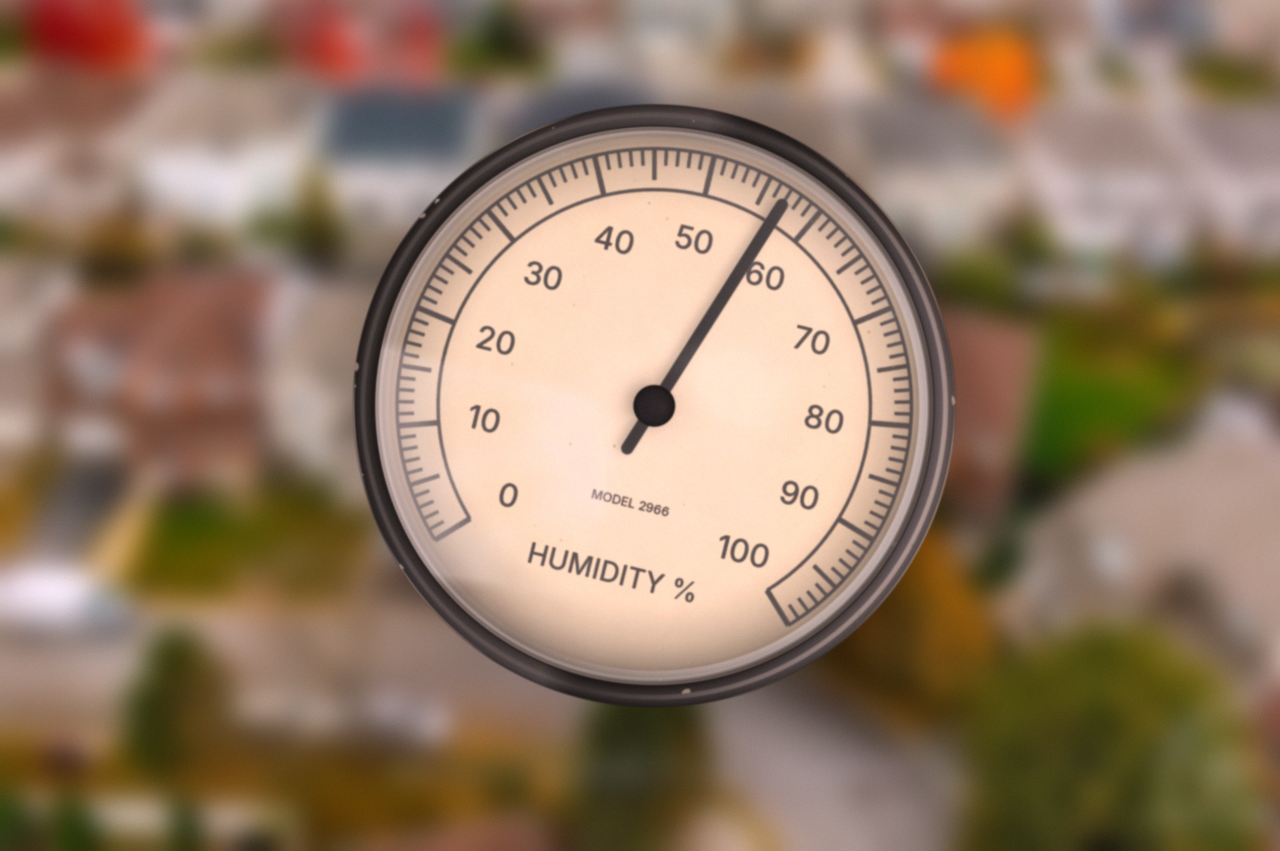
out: value=57 unit=%
